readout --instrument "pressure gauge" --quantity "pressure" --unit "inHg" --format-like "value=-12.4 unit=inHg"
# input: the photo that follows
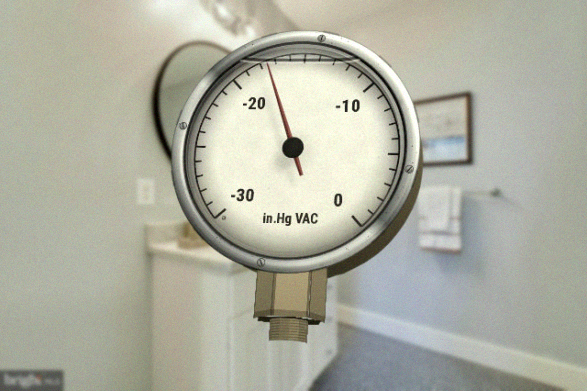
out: value=-17.5 unit=inHg
